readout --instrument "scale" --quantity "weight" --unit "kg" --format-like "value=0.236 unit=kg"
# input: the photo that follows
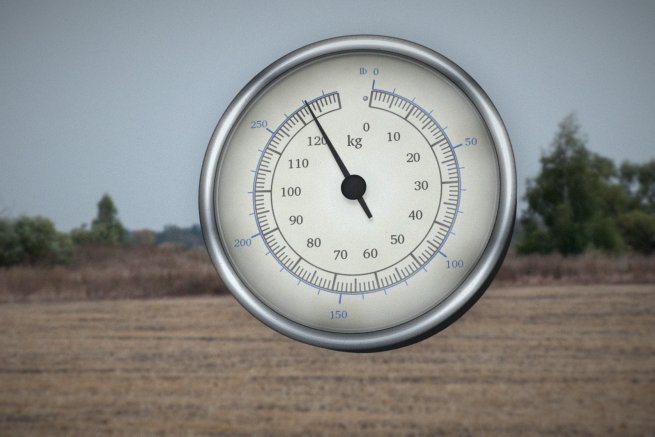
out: value=123 unit=kg
